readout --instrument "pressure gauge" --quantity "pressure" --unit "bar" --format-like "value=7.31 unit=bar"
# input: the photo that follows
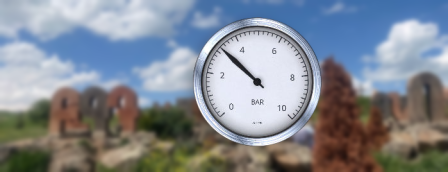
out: value=3.2 unit=bar
